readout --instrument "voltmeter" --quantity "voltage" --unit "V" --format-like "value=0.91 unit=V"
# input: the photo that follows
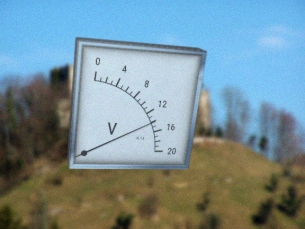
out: value=14 unit=V
